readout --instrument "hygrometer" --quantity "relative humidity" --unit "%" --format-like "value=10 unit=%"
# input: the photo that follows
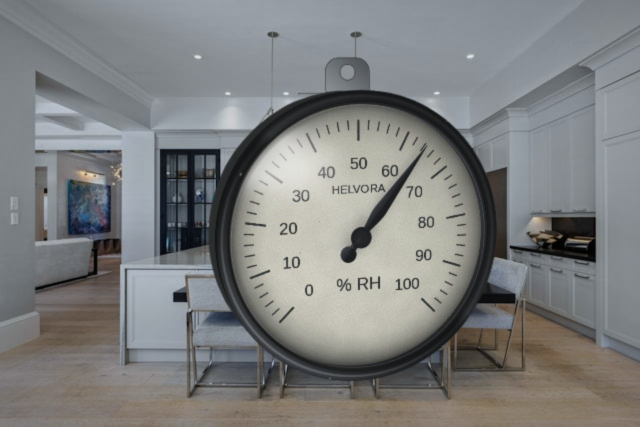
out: value=64 unit=%
